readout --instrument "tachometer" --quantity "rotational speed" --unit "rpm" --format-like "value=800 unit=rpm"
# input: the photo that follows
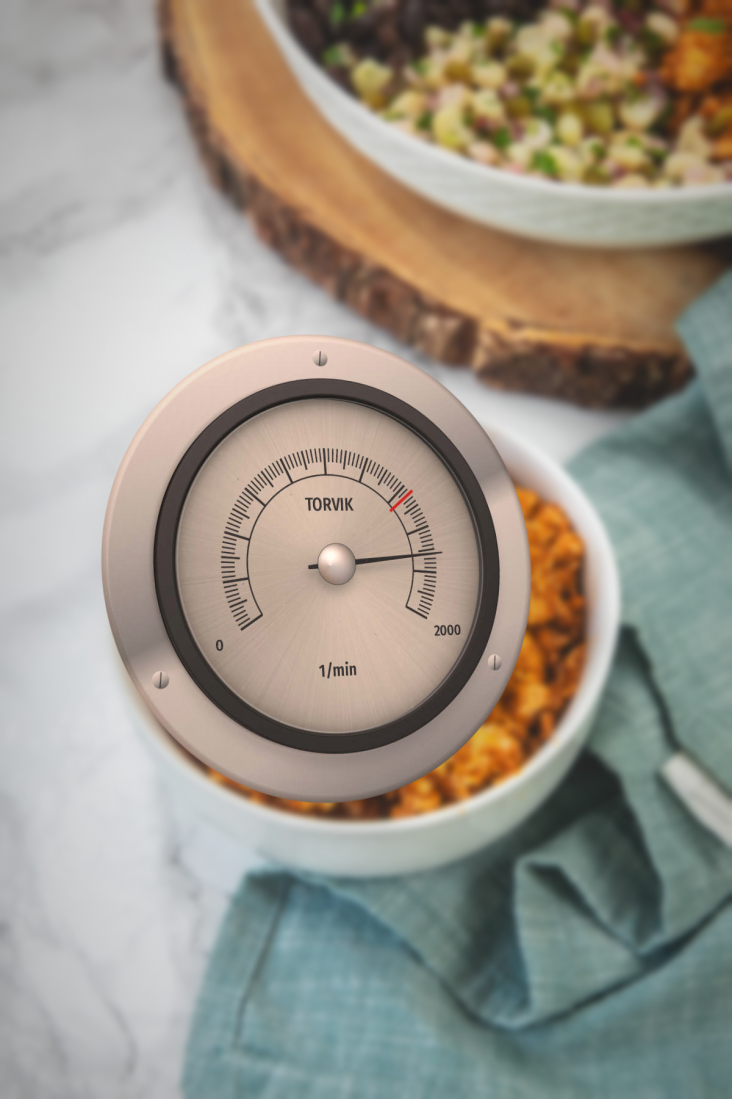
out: value=1720 unit=rpm
